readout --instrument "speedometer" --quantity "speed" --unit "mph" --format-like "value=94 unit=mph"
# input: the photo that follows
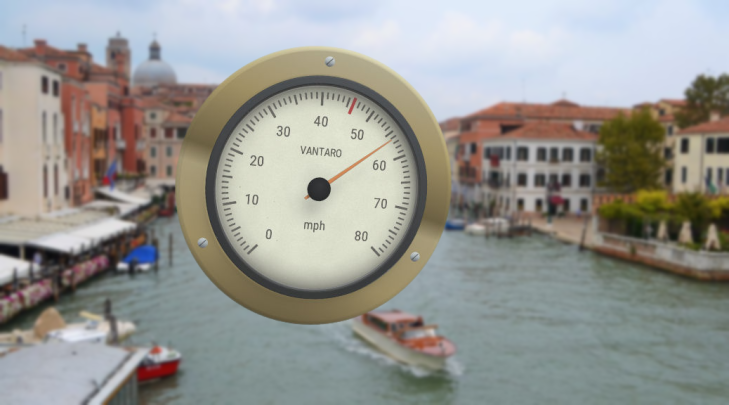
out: value=56 unit=mph
